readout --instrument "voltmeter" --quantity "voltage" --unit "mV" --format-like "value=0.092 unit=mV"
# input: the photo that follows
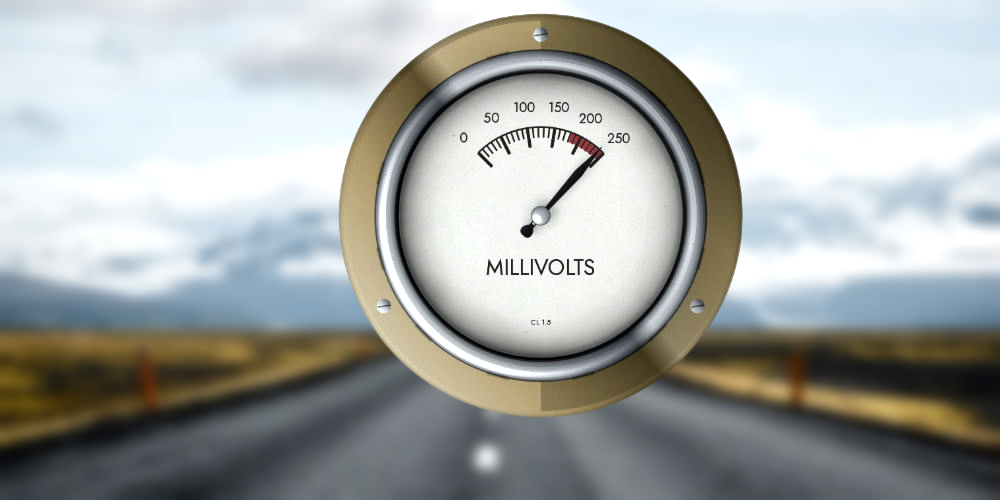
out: value=240 unit=mV
